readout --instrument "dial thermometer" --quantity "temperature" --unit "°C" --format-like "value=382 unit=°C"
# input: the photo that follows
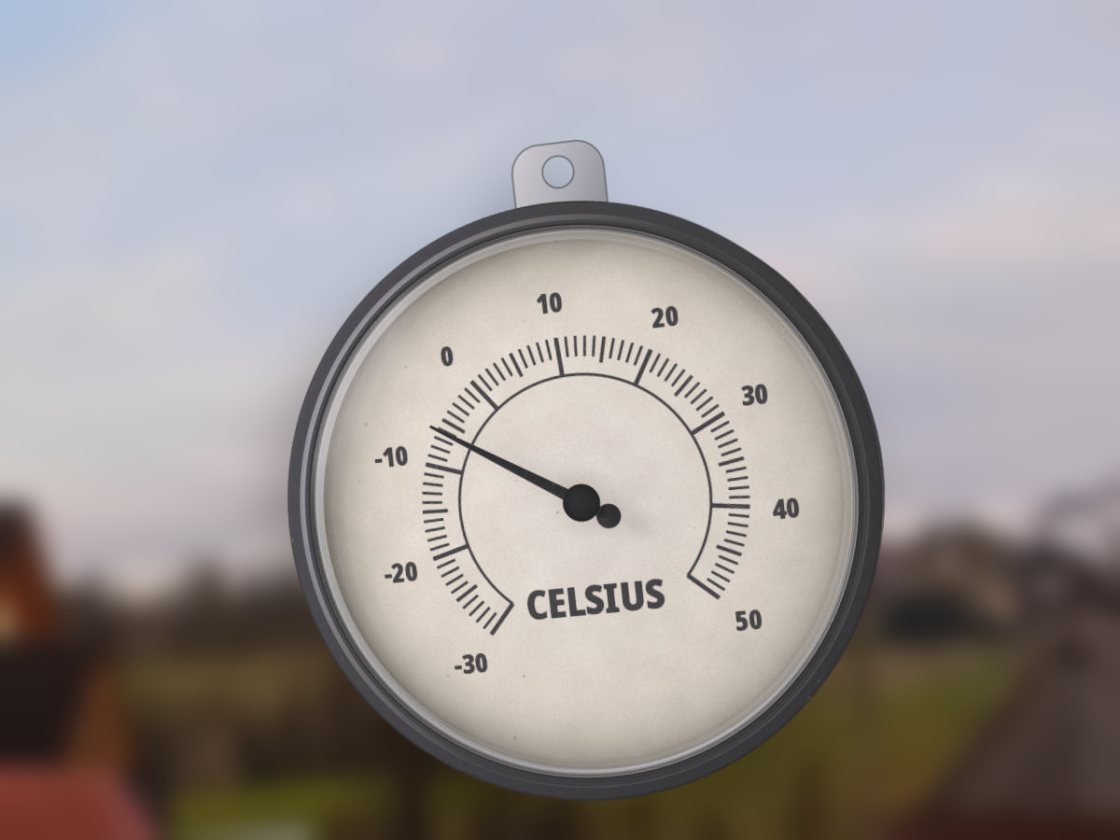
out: value=-6 unit=°C
